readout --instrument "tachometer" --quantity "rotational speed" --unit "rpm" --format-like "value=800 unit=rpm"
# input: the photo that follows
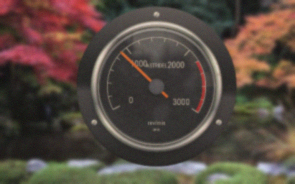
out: value=900 unit=rpm
